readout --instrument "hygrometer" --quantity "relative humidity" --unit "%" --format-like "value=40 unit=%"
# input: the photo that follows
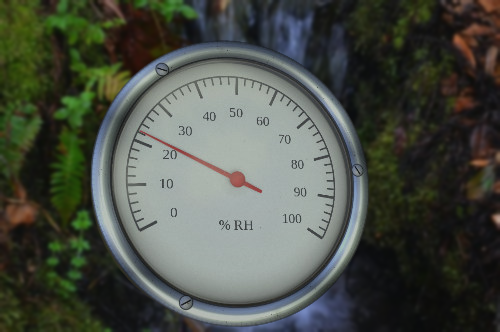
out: value=22 unit=%
